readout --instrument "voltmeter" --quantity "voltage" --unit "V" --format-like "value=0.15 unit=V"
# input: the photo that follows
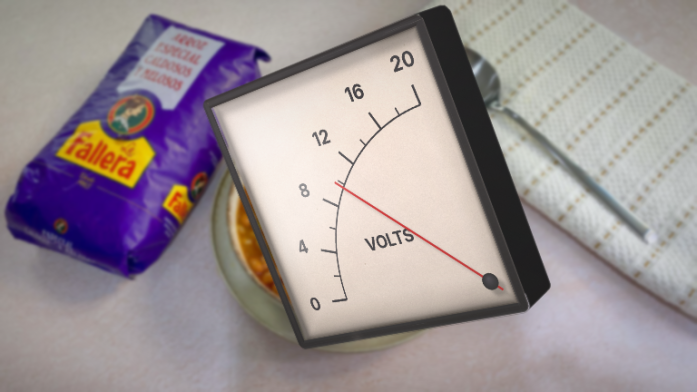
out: value=10 unit=V
